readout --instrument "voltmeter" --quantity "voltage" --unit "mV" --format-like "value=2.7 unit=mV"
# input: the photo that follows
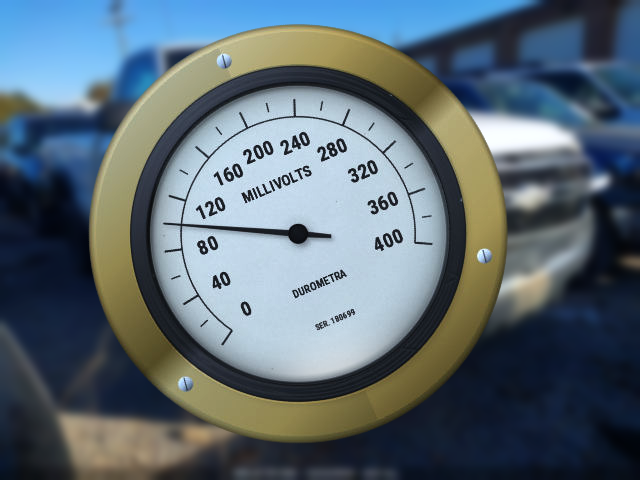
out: value=100 unit=mV
